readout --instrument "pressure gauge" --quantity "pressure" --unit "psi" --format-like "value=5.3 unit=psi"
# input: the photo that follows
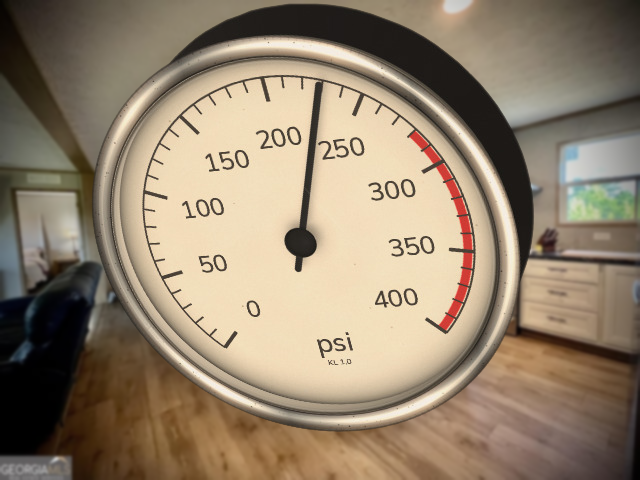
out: value=230 unit=psi
